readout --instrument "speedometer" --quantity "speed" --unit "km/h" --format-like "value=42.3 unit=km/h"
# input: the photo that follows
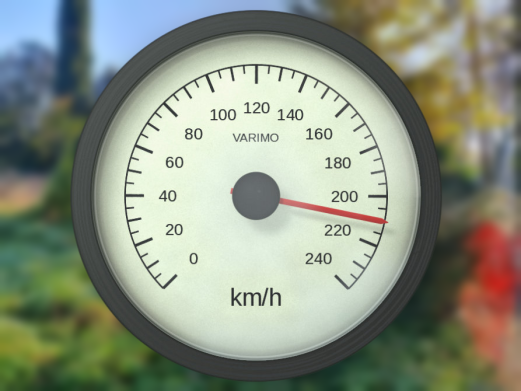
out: value=210 unit=km/h
